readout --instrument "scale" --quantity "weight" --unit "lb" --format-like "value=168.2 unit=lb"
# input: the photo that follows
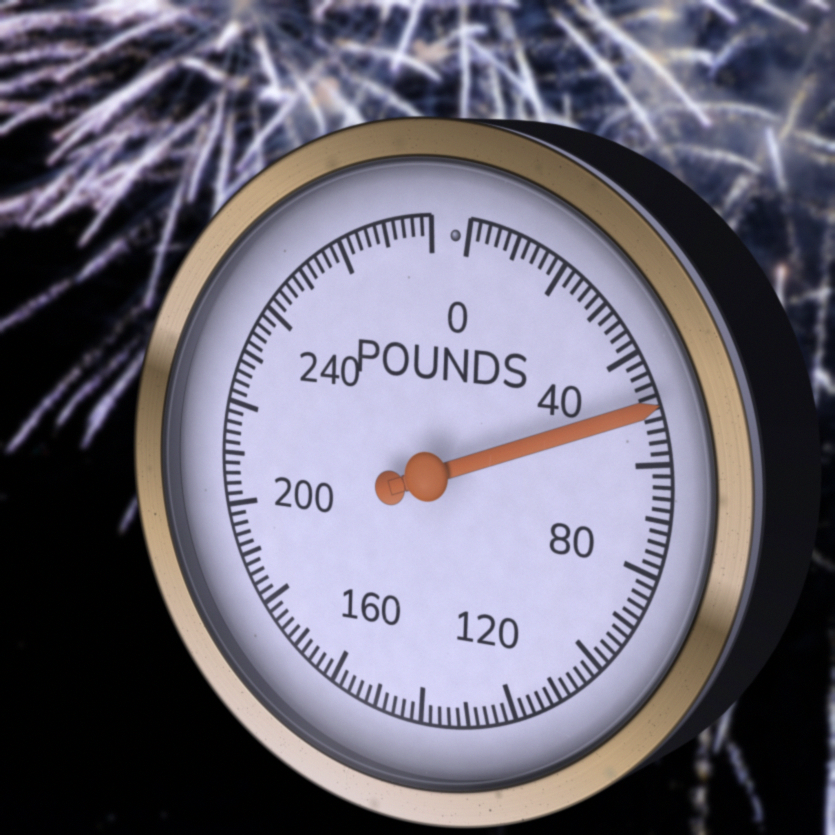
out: value=50 unit=lb
